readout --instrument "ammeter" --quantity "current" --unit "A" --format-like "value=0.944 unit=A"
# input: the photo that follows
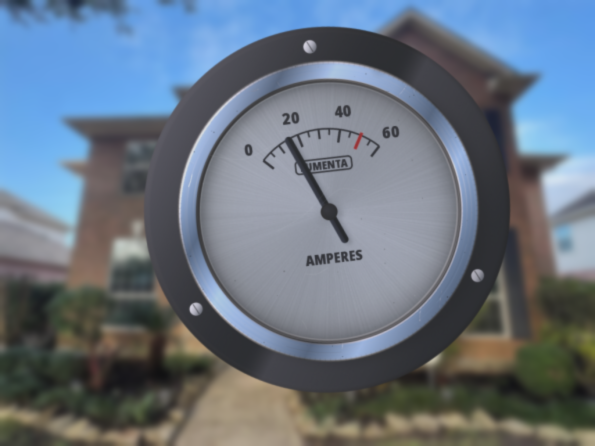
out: value=15 unit=A
